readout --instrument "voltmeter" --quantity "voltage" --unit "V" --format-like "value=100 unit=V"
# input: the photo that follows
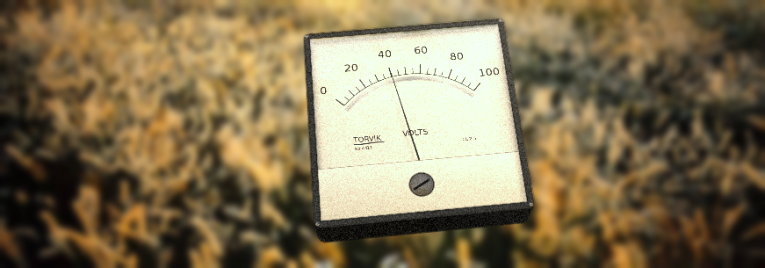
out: value=40 unit=V
